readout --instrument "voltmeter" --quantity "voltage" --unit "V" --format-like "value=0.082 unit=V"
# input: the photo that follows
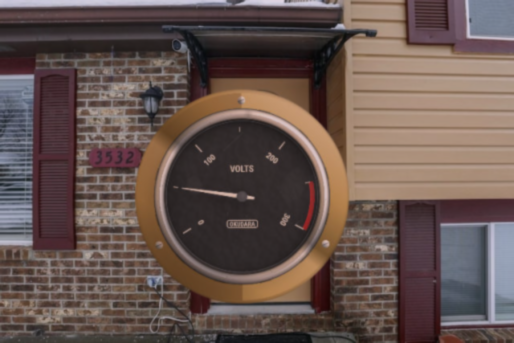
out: value=50 unit=V
